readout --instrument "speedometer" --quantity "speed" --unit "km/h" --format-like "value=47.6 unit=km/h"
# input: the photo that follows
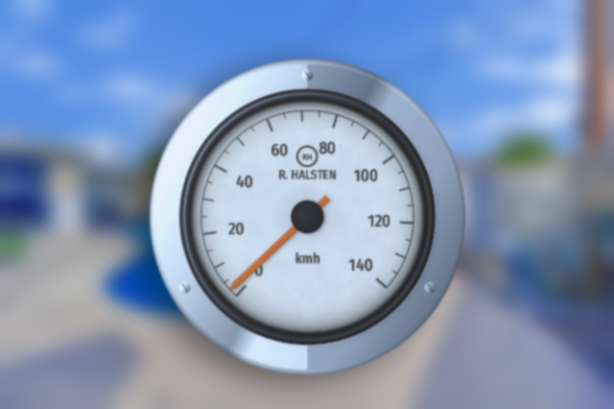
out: value=2.5 unit=km/h
